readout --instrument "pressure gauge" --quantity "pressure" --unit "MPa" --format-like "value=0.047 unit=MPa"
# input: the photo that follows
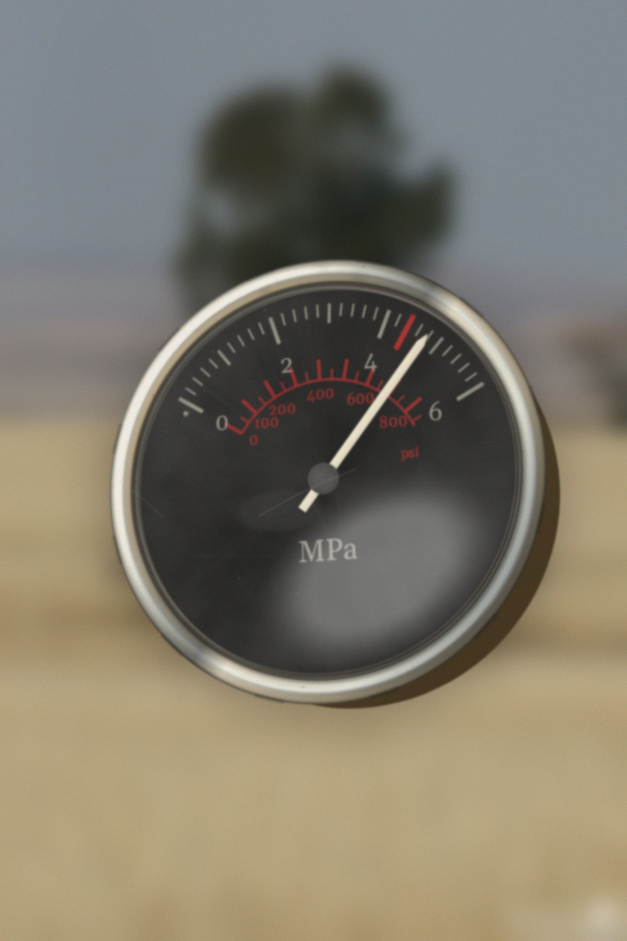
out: value=4.8 unit=MPa
